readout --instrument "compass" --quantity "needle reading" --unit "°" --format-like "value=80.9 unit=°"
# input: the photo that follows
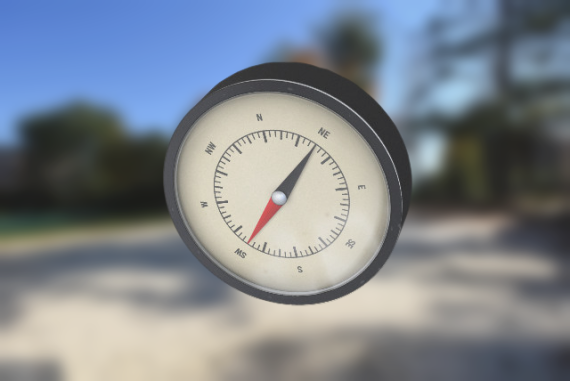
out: value=225 unit=°
